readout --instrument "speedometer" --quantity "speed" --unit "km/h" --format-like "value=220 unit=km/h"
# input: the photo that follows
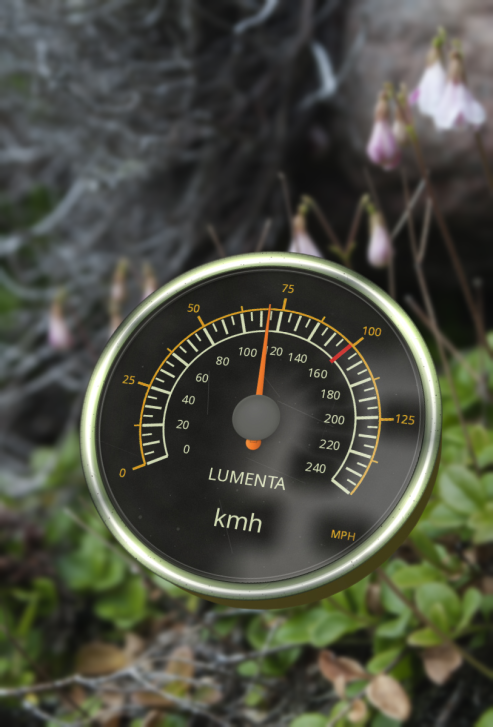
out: value=115 unit=km/h
